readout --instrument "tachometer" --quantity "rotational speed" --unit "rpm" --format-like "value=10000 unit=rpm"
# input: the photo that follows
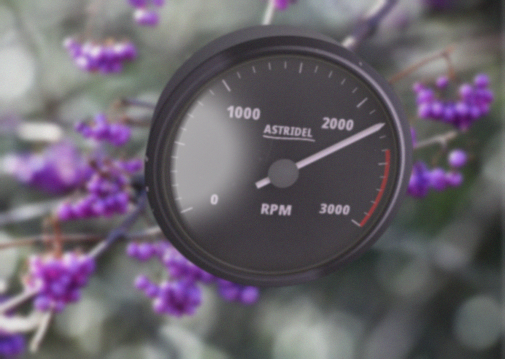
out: value=2200 unit=rpm
